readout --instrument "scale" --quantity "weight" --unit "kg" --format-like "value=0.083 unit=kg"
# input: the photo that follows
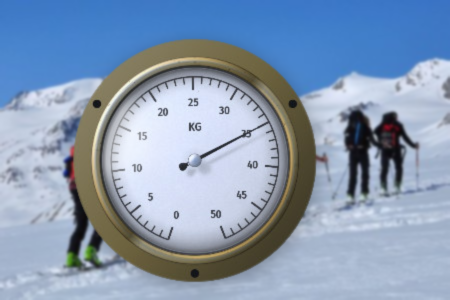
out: value=35 unit=kg
